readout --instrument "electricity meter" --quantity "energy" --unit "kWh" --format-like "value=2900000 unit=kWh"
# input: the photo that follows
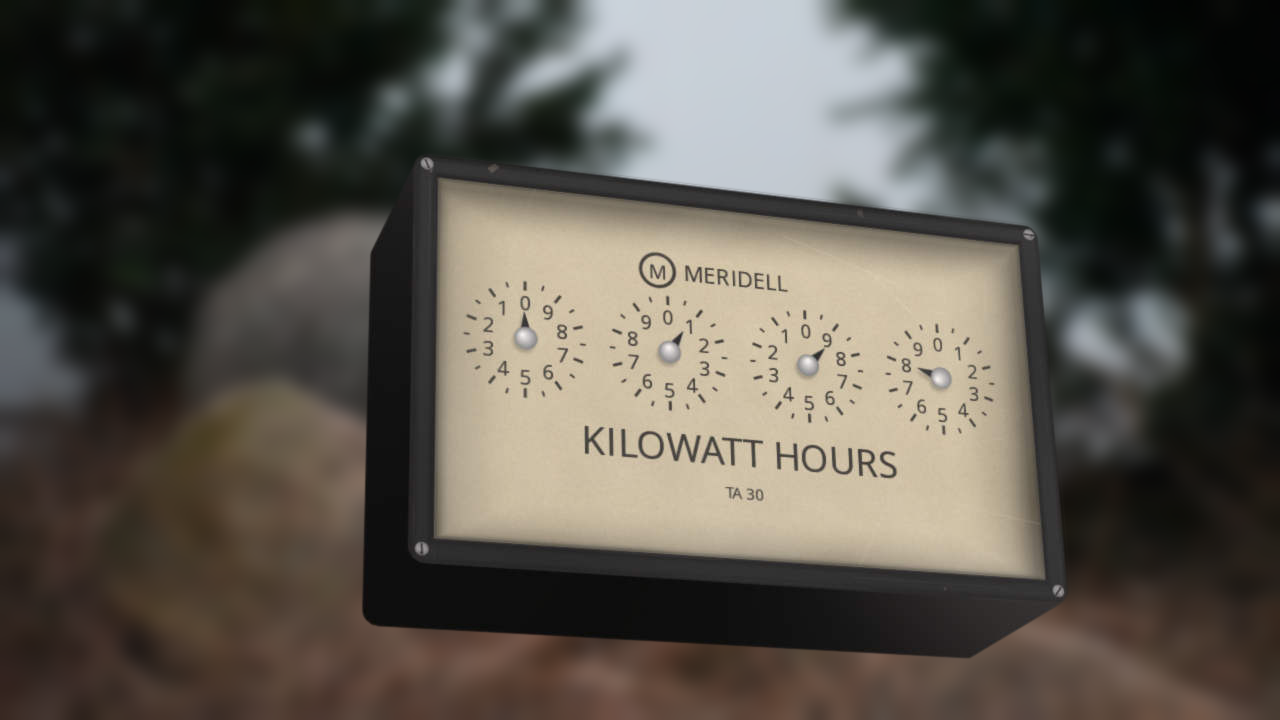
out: value=88 unit=kWh
